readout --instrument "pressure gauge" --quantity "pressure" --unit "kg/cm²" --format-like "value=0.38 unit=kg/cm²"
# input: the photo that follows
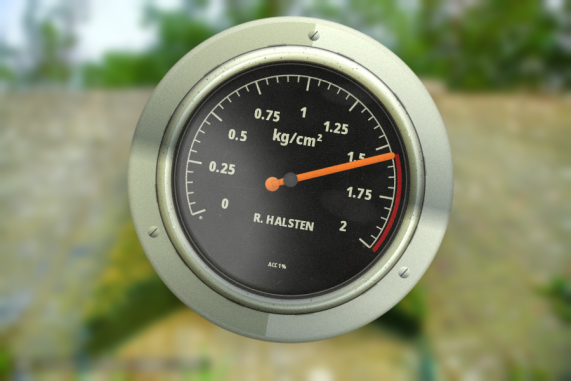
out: value=1.55 unit=kg/cm²
